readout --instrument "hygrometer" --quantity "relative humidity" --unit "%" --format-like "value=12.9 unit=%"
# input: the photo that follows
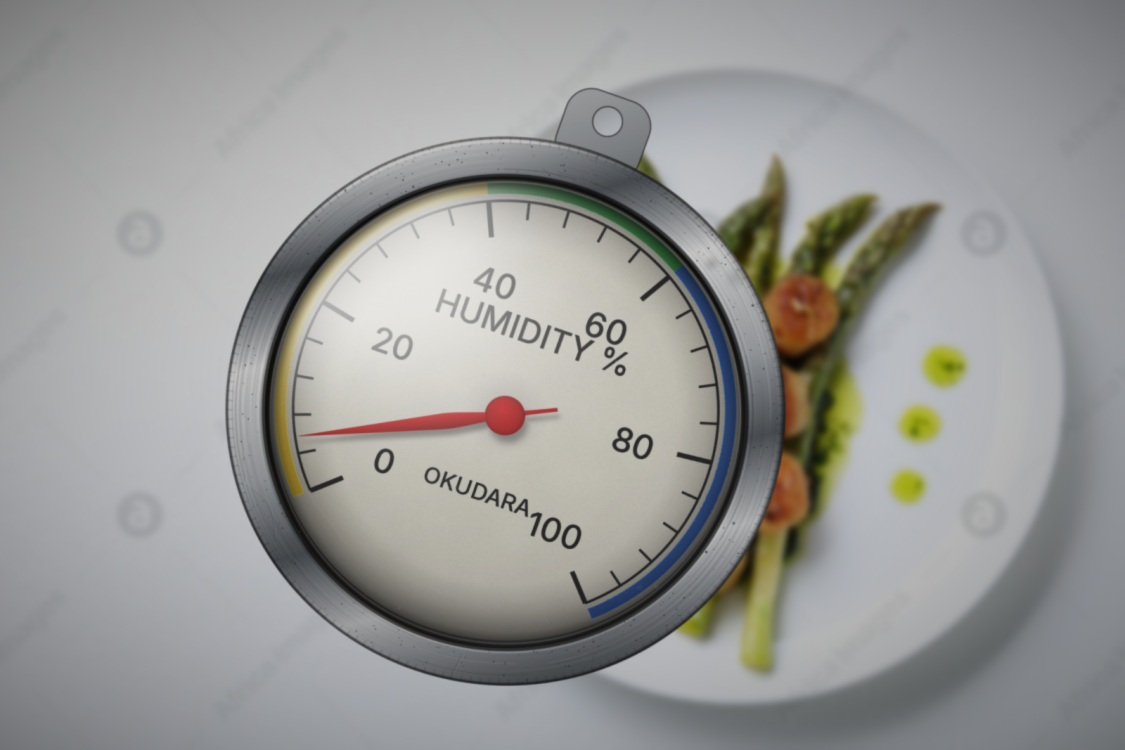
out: value=6 unit=%
